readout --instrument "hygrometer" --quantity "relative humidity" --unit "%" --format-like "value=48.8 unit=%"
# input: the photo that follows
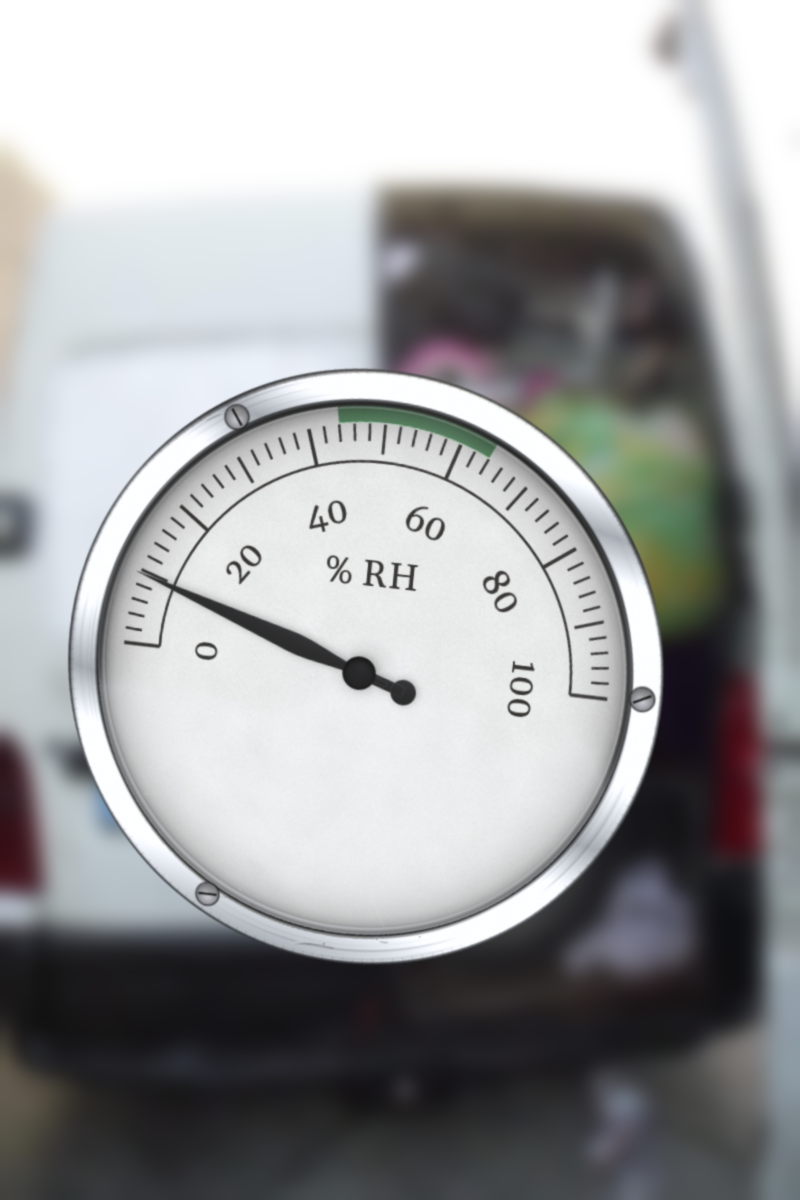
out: value=10 unit=%
